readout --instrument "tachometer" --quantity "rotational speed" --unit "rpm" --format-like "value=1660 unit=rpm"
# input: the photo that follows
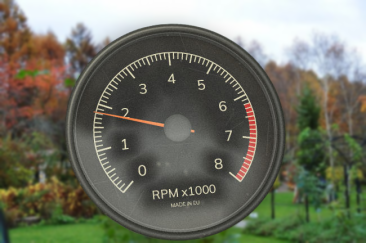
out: value=1800 unit=rpm
